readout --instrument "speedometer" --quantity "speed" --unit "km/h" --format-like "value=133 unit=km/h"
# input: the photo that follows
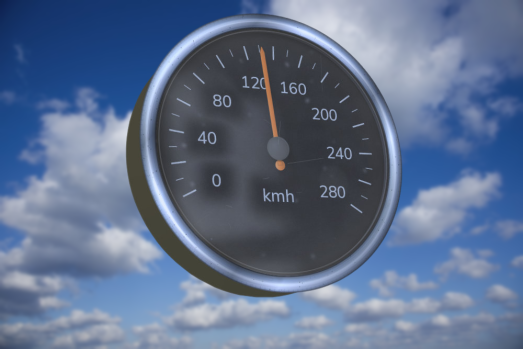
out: value=130 unit=km/h
